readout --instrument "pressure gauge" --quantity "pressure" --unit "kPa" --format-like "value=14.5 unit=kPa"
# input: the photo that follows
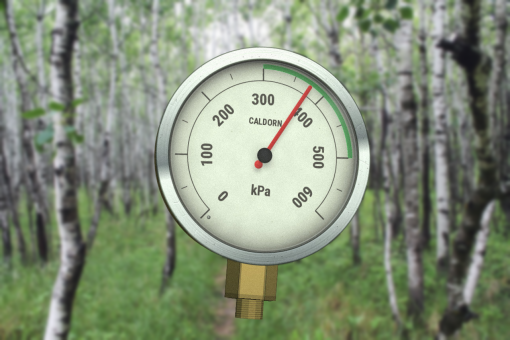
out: value=375 unit=kPa
